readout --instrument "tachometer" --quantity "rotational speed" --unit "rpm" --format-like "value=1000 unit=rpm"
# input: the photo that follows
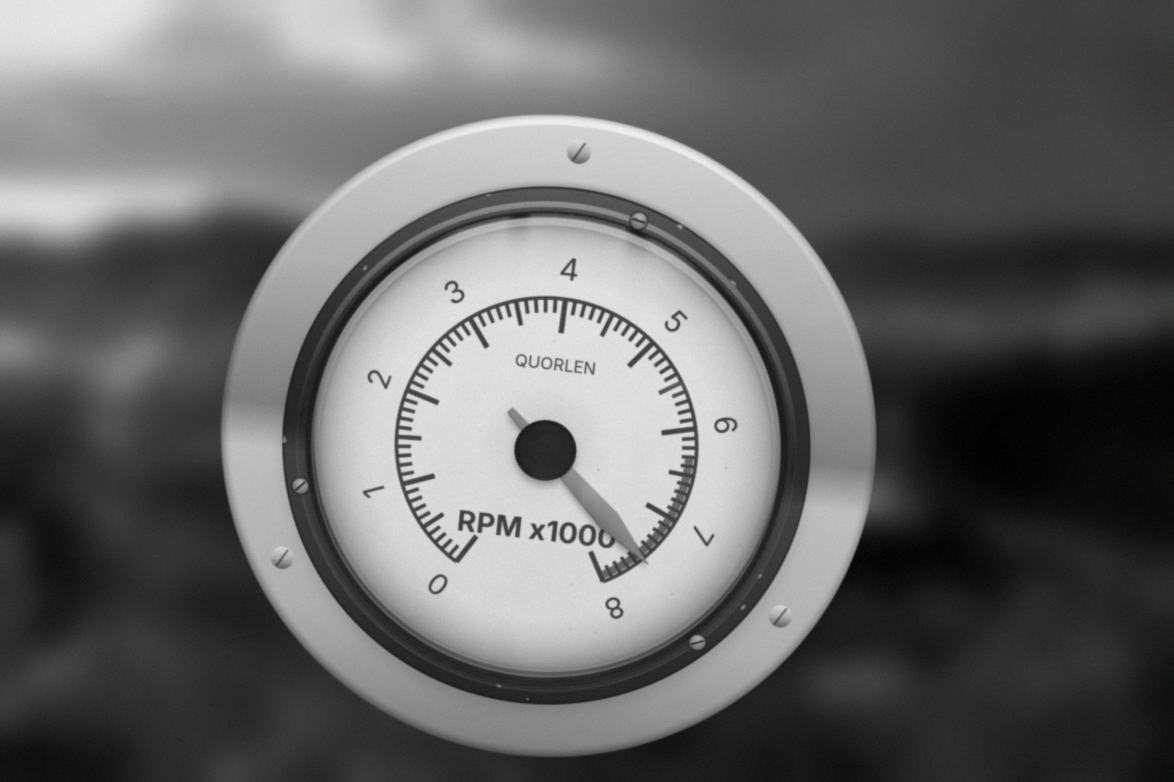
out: value=7500 unit=rpm
